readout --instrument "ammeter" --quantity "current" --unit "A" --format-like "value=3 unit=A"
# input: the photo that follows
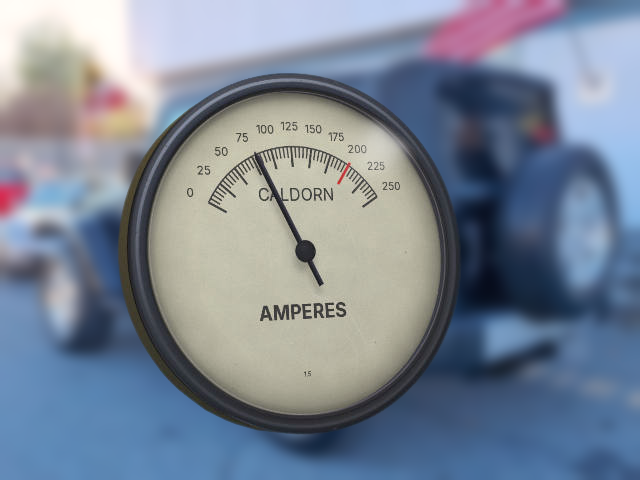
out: value=75 unit=A
